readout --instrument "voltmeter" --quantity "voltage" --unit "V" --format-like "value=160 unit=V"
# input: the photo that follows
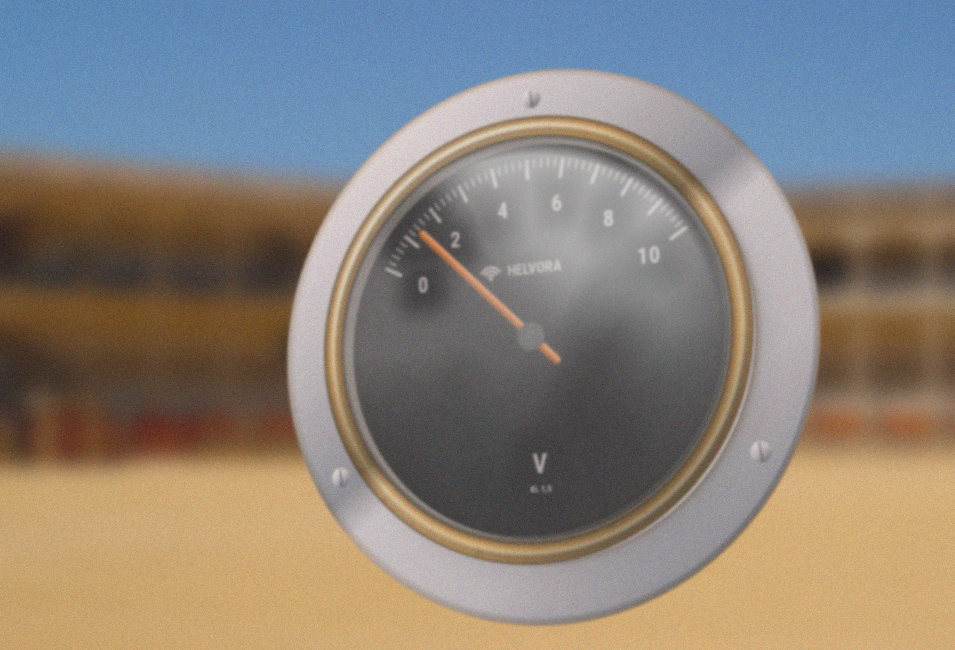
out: value=1.4 unit=V
